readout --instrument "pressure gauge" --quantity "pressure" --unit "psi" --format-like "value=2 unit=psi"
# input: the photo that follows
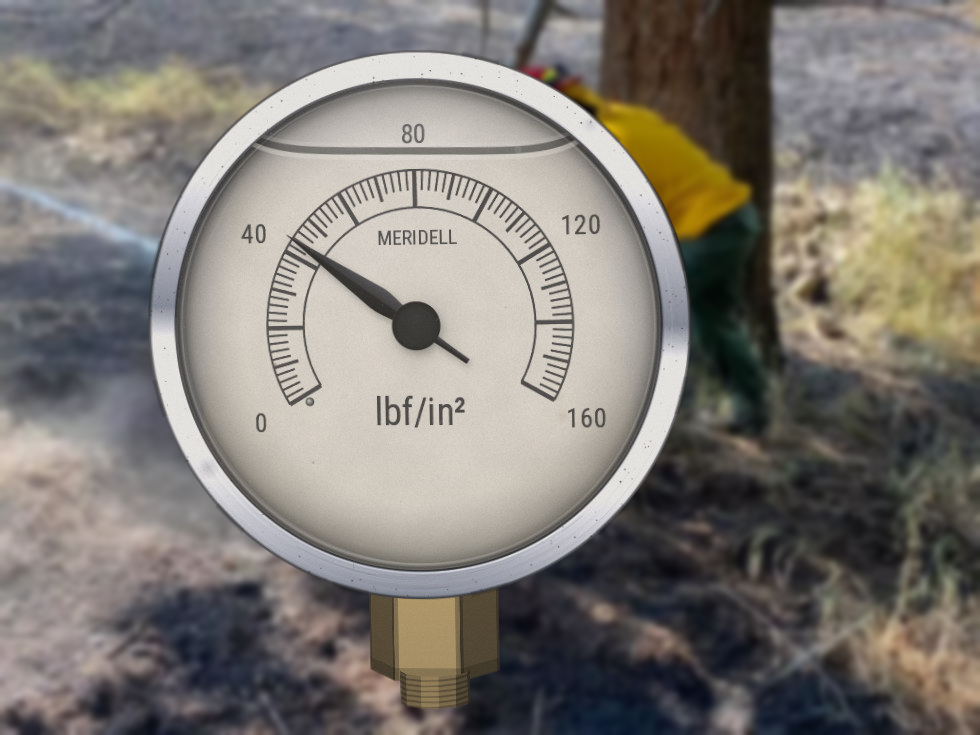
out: value=44 unit=psi
